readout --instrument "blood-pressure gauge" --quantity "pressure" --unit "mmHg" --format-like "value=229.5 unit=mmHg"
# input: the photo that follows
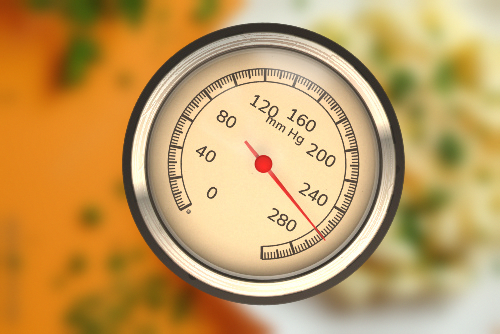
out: value=260 unit=mmHg
